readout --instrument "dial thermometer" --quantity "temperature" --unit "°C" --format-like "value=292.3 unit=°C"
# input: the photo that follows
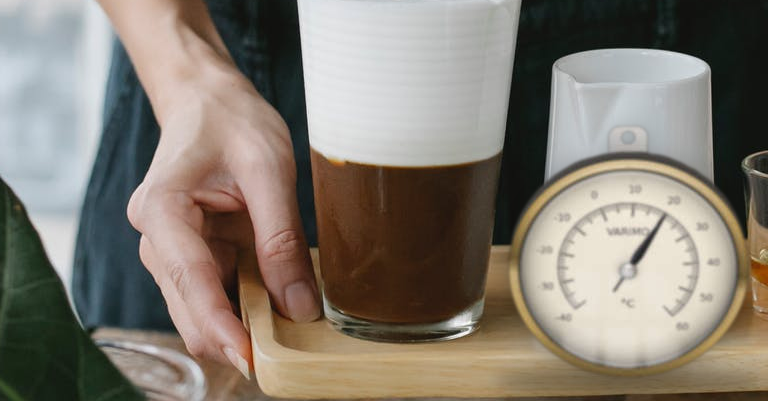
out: value=20 unit=°C
